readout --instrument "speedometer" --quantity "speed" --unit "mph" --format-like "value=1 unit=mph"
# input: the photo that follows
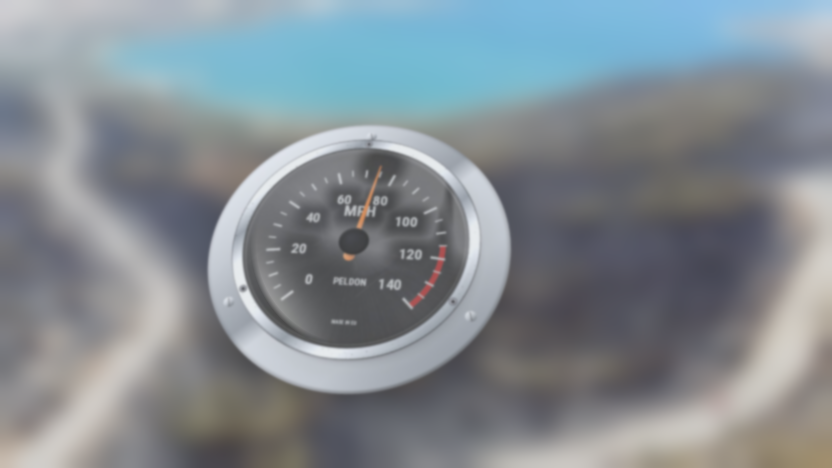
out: value=75 unit=mph
